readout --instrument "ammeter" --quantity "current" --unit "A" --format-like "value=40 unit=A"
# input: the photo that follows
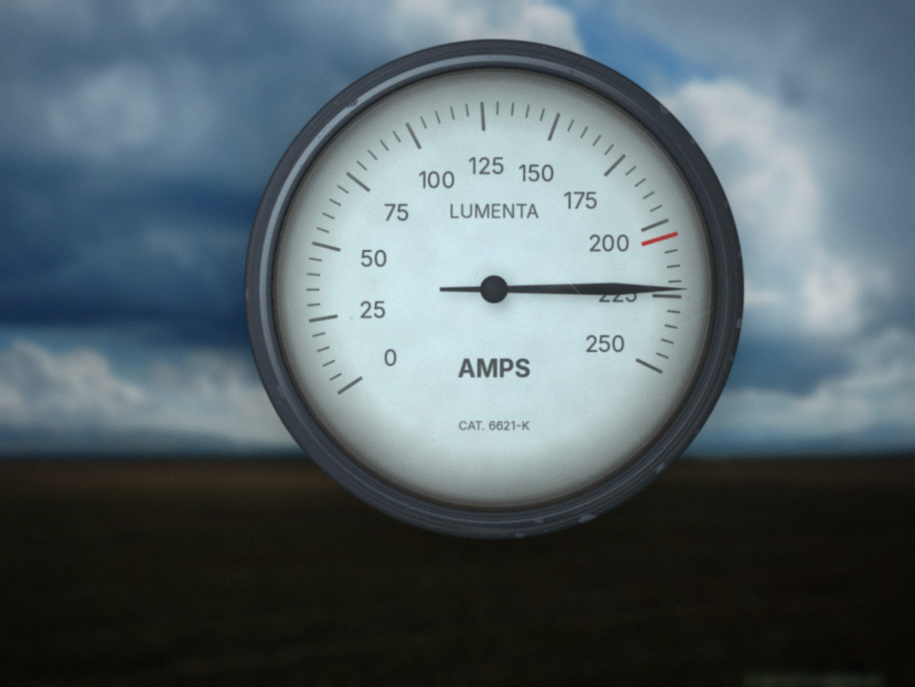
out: value=222.5 unit=A
